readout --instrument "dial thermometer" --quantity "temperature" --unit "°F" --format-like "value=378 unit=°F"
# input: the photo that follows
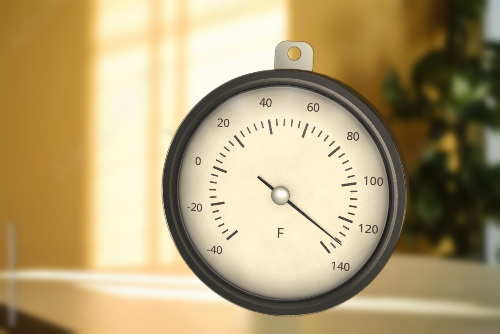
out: value=132 unit=°F
